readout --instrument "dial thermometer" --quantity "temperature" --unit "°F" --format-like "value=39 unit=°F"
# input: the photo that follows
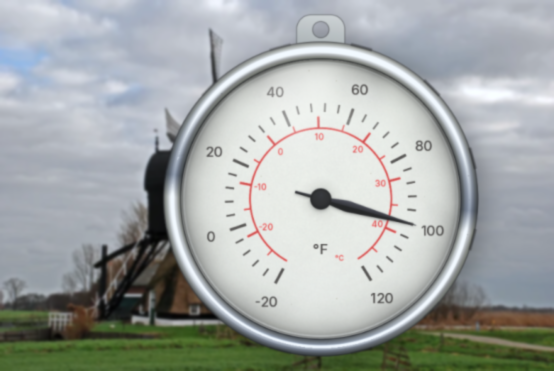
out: value=100 unit=°F
